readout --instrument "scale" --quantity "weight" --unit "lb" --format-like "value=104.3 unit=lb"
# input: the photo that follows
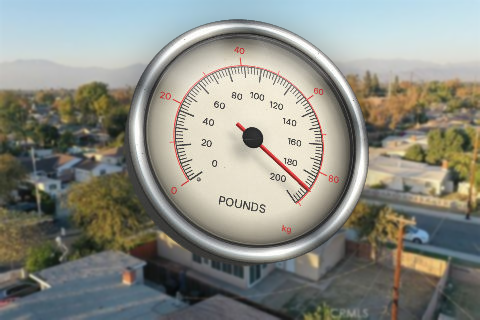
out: value=190 unit=lb
